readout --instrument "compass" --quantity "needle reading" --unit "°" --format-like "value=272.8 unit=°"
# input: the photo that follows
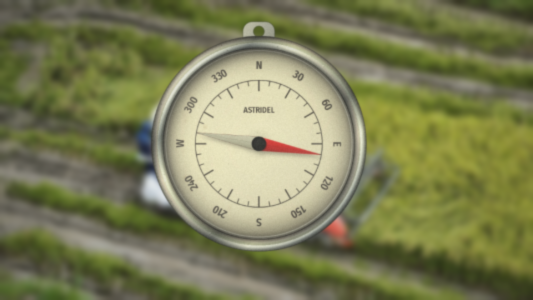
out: value=100 unit=°
